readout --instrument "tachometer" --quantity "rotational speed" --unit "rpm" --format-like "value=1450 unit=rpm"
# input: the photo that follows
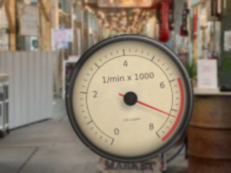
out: value=7200 unit=rpm
